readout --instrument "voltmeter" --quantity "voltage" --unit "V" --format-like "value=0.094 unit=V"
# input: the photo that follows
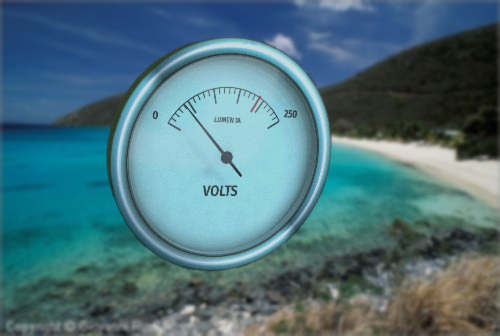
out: value=40 unit=V
